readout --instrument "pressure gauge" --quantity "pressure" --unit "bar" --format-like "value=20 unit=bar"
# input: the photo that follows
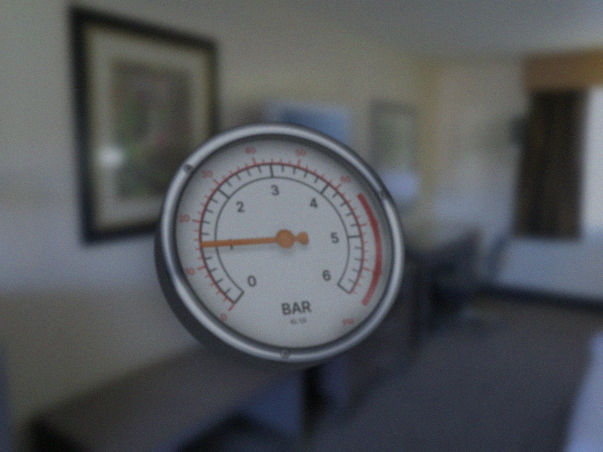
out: value=1 unit=bar
